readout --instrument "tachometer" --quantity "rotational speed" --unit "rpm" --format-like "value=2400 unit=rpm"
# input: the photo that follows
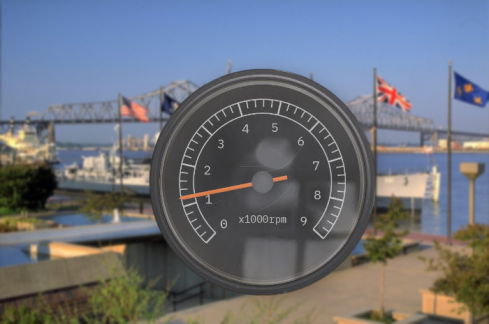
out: value=1200 unit=rpm
